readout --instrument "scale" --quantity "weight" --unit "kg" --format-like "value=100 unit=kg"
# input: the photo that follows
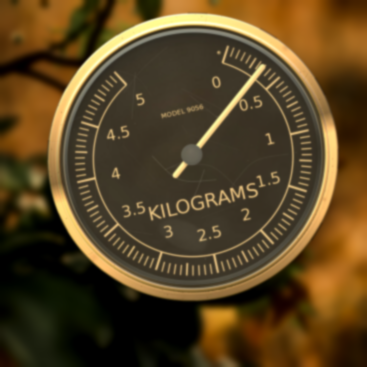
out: value=0.35 unit=kg
